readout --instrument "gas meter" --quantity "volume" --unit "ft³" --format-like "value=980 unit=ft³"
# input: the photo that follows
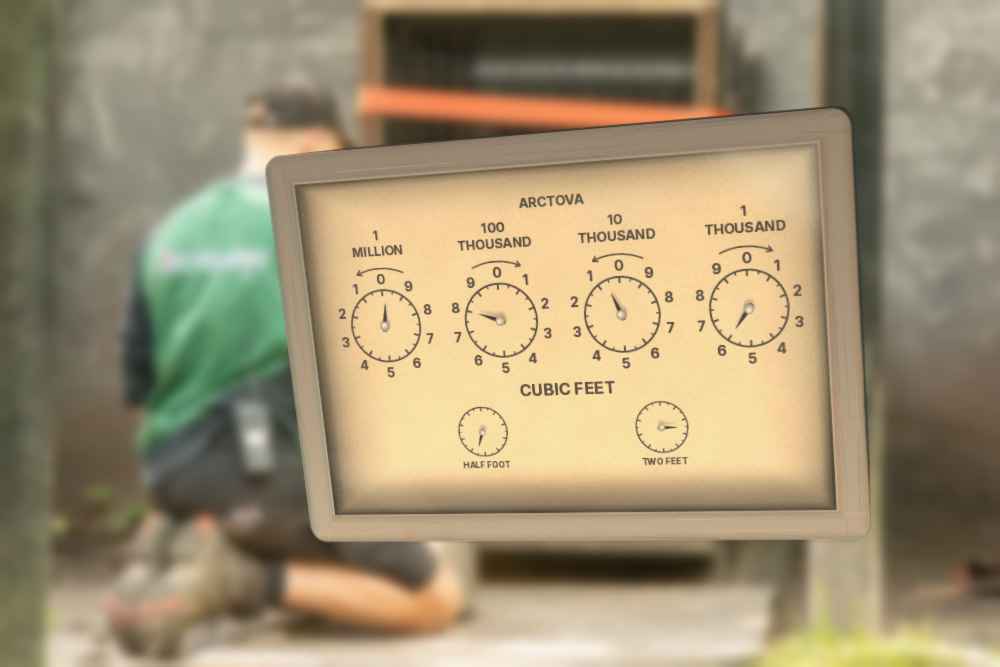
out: value=980600 unit=ft³
